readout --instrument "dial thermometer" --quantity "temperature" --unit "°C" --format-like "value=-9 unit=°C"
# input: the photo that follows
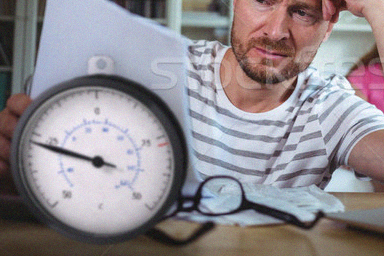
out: value=-27.5 unit=°C
